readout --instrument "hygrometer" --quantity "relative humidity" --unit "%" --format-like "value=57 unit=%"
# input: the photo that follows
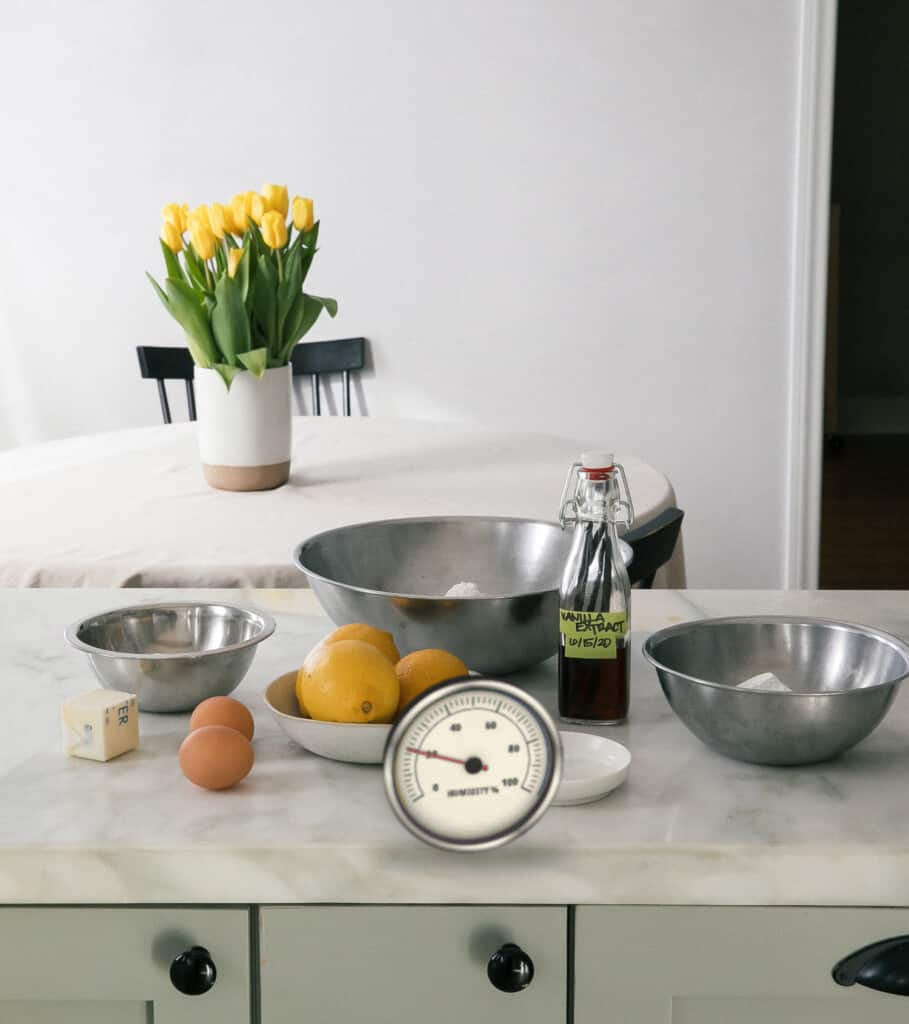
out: value=20 unit=%
